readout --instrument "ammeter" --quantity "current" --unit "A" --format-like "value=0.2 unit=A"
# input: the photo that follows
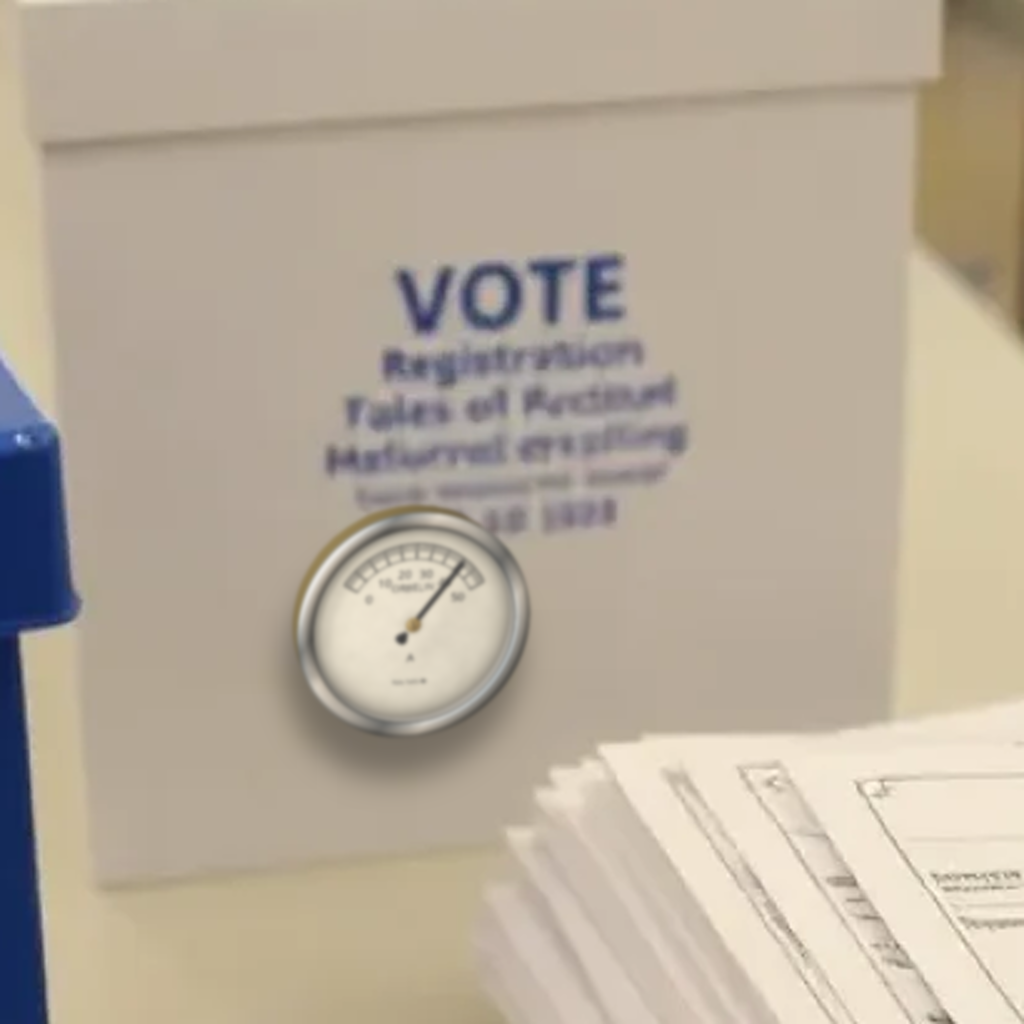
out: value=40 unit=A
